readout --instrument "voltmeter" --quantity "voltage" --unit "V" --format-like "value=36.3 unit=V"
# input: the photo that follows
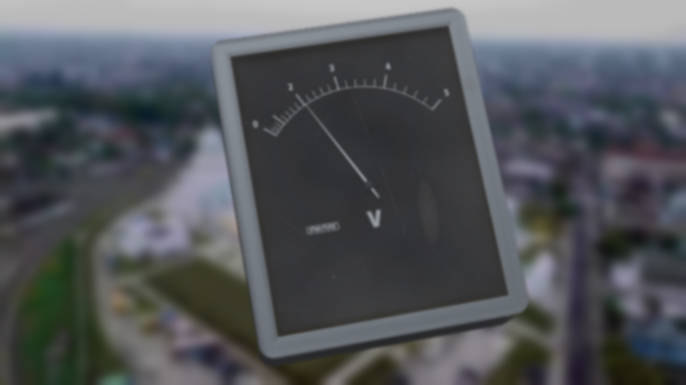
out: value=2 unit=V
